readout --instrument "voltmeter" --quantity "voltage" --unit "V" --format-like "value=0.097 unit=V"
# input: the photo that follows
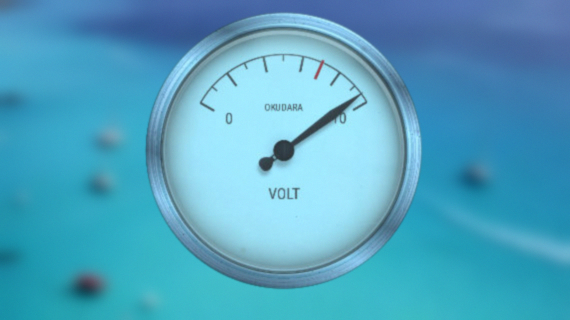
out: value=9.5 unit=V
